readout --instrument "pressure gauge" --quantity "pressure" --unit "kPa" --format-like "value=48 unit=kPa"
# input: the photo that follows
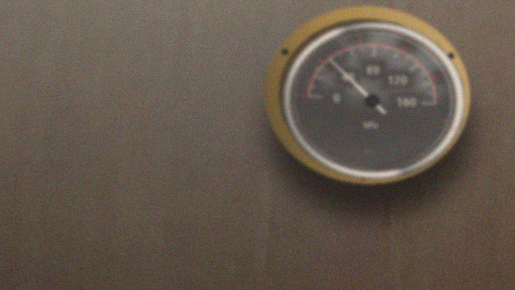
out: value=40 unit=kPa
